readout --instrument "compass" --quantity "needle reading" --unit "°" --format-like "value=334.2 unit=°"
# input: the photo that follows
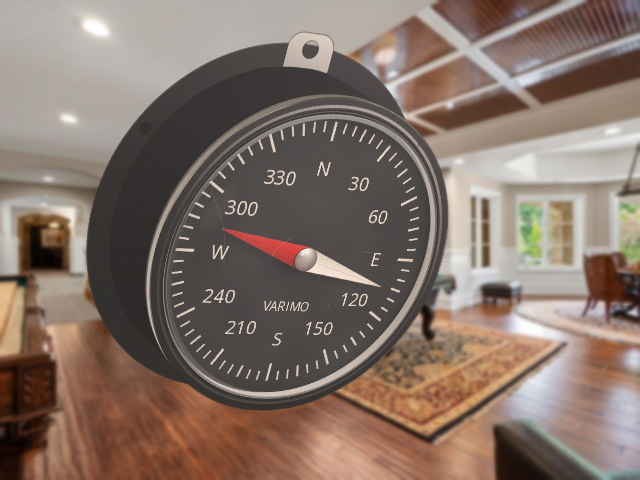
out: value=285 unit=°
